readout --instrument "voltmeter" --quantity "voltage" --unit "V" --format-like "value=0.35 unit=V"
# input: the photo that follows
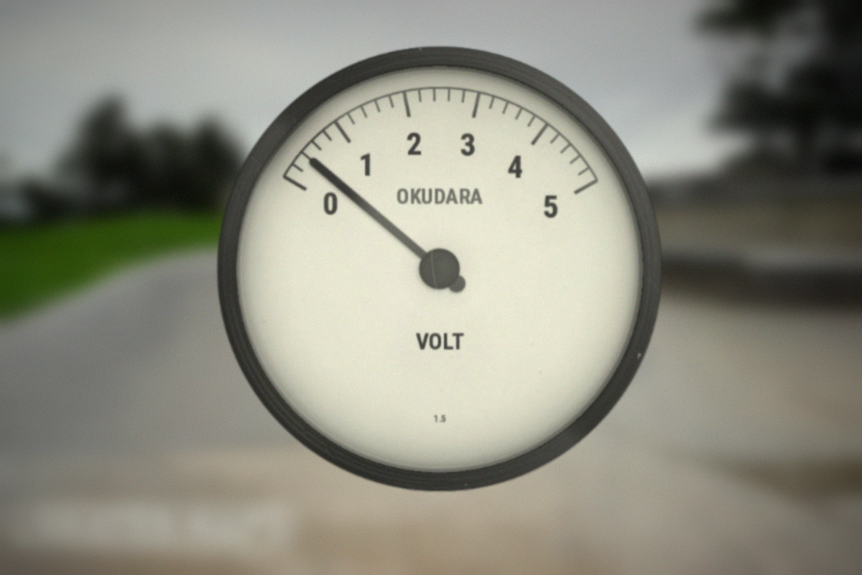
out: value=0.4 unit=V
